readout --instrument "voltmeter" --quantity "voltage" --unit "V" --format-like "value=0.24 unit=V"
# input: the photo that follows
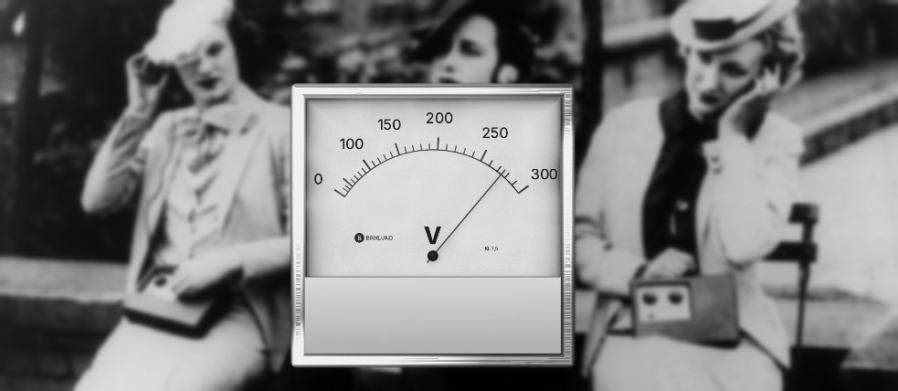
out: value=275 unit=V
